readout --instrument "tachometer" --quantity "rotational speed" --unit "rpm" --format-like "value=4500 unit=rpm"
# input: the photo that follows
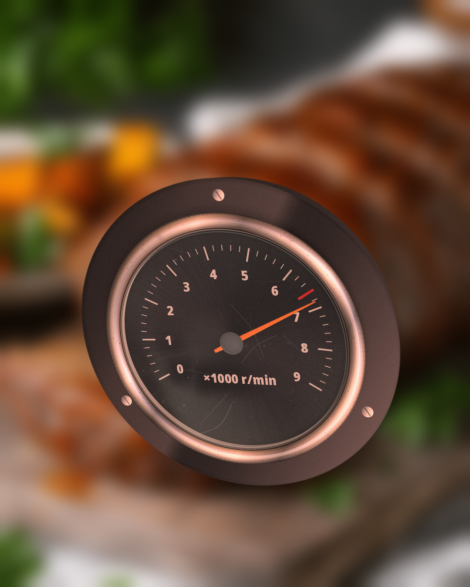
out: value=6800 unit=rpm
